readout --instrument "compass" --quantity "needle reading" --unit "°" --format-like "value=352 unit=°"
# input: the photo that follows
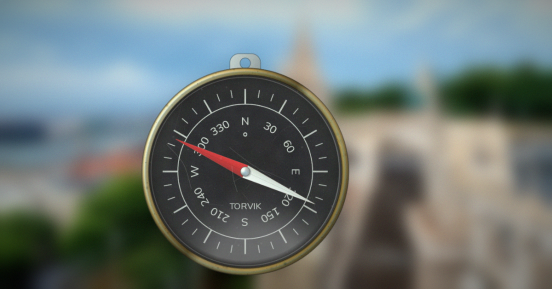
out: value=295 unit=°
